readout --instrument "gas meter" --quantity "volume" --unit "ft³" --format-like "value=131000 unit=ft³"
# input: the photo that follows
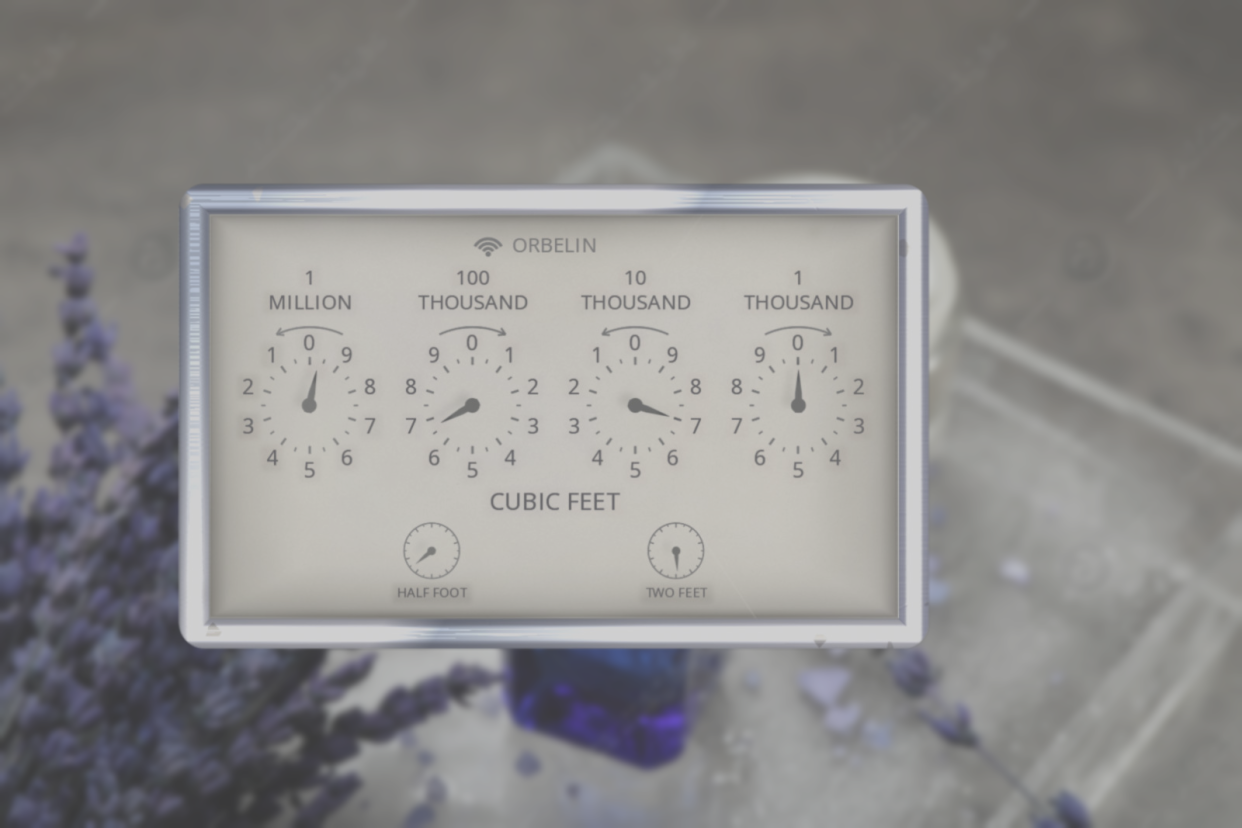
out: value=967000 unit=ft³
